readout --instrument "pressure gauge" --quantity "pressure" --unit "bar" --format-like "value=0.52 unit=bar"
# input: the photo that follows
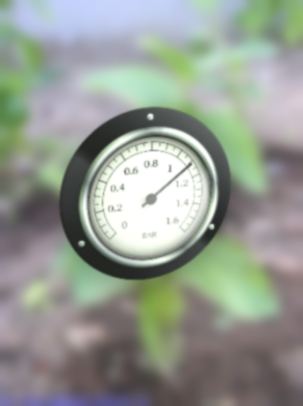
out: value=1.1 unit=bar
